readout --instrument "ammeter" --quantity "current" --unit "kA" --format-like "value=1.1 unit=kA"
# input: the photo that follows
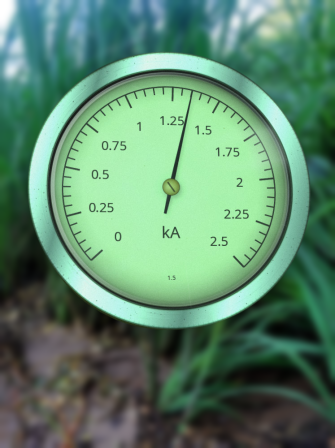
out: value=1.35 unit=kA
